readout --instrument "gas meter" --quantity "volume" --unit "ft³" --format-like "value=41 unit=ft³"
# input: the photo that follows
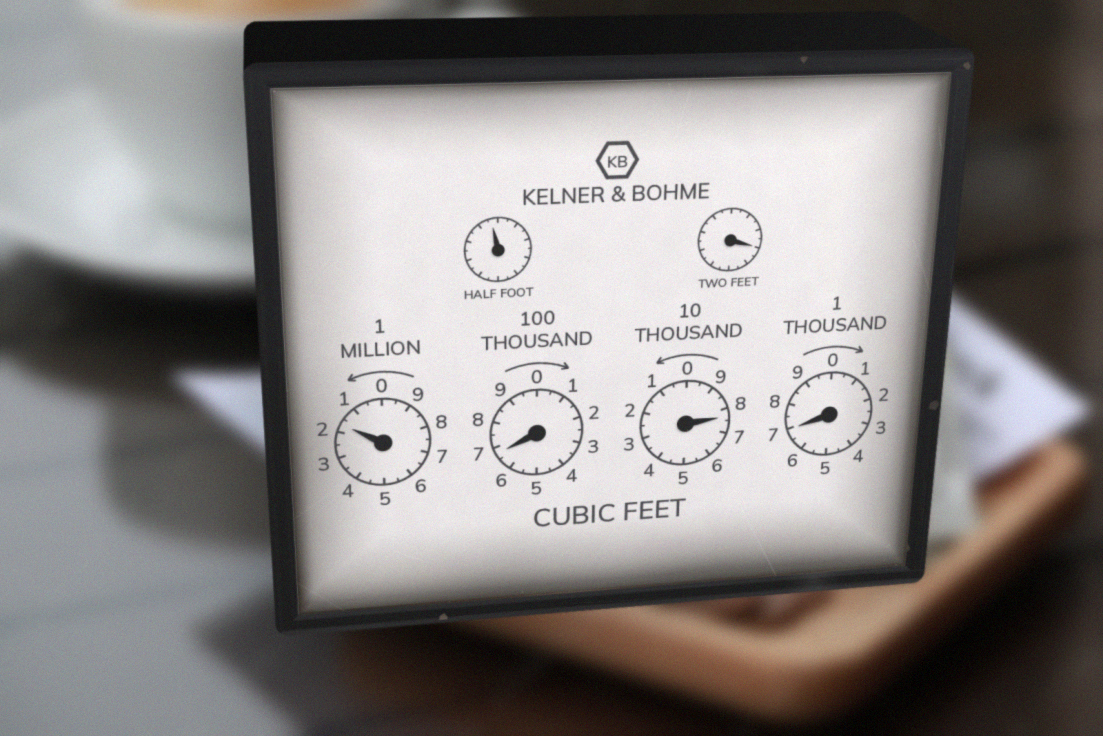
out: value=167700 unit=ft³
